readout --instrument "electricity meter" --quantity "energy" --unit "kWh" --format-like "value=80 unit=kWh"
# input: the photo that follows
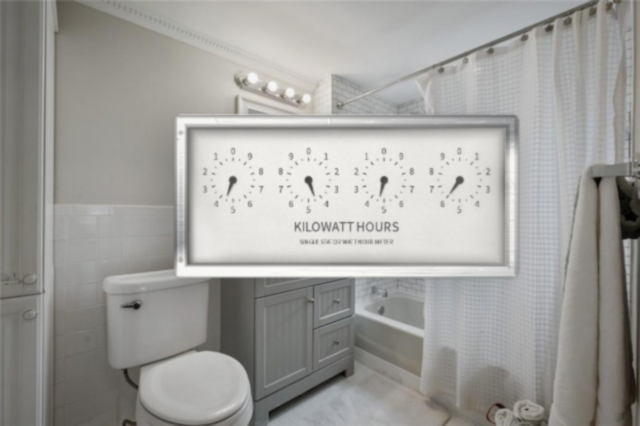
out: value=4446 unit=kWh
